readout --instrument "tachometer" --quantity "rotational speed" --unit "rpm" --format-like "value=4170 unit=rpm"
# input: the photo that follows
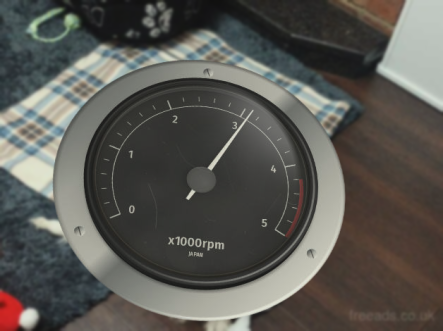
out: value=3100 unit=rpm
